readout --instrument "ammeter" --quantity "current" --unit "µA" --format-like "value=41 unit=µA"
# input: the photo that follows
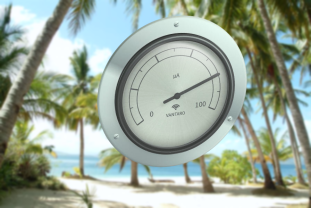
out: value=80 unit=µA
